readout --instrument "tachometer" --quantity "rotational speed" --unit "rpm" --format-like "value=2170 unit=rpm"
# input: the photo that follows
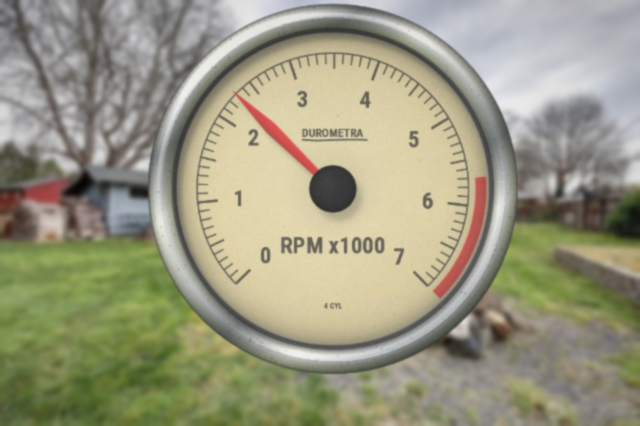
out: value=2300 unit=rpm
